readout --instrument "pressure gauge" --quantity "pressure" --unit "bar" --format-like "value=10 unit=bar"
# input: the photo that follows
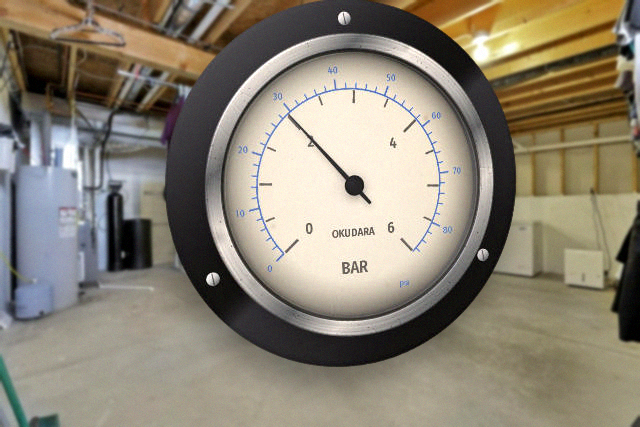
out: value=2 unit=bar
